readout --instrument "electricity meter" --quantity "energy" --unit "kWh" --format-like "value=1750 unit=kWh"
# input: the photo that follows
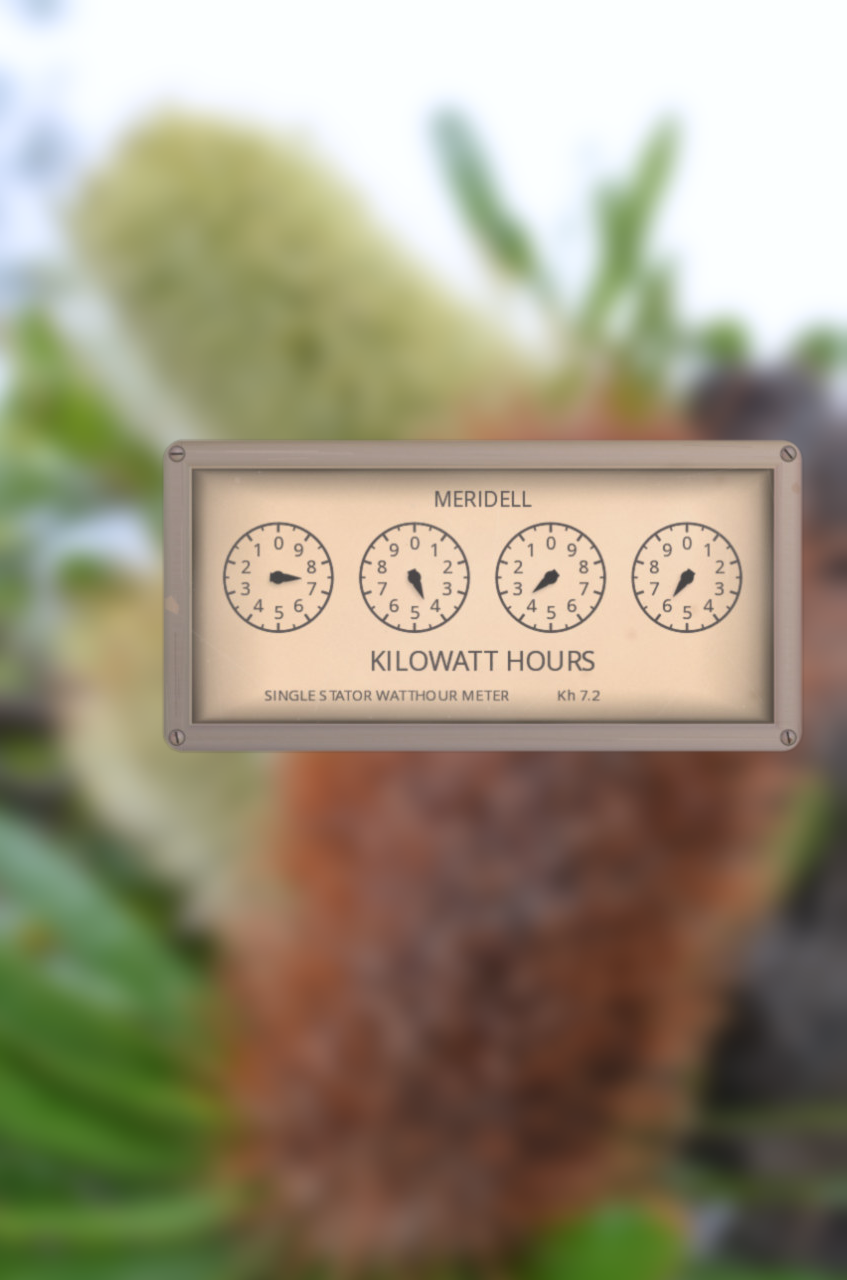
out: value=7436 unit=kWh
